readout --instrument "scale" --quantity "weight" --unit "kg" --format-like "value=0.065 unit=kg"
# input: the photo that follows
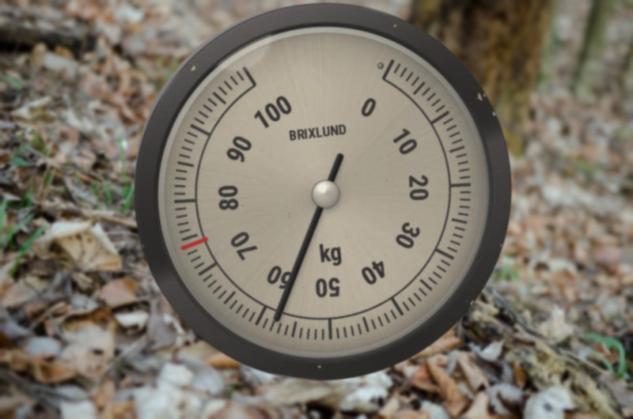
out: value=58 unit=kg
